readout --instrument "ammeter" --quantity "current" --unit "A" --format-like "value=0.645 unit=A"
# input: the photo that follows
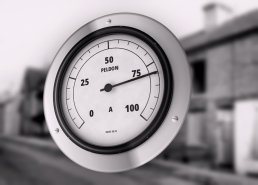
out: value=80 unit=A
